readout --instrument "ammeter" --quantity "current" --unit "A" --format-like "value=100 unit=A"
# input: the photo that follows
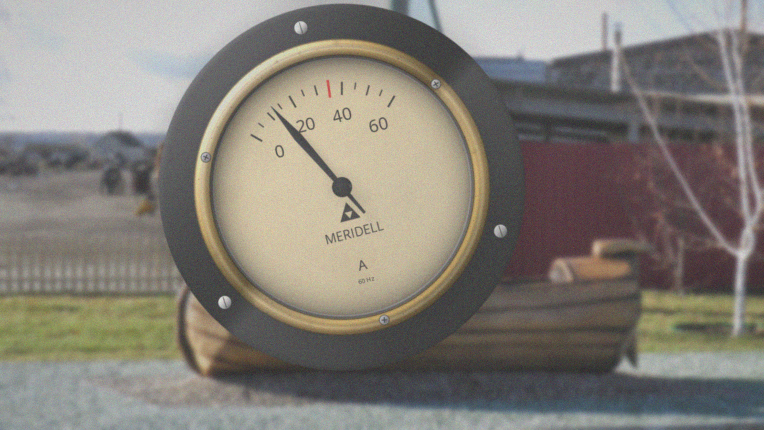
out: value=12.5 unit=A
